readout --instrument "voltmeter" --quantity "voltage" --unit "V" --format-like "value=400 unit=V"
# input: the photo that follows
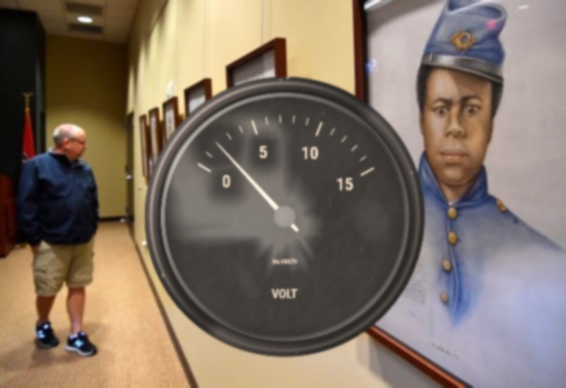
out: value=2 unit=V
